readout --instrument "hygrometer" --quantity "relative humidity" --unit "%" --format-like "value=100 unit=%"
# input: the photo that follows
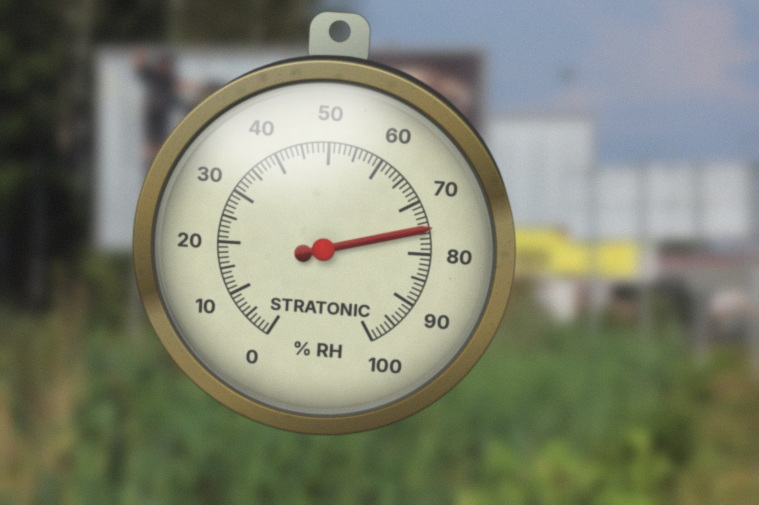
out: value=75 unit=%
